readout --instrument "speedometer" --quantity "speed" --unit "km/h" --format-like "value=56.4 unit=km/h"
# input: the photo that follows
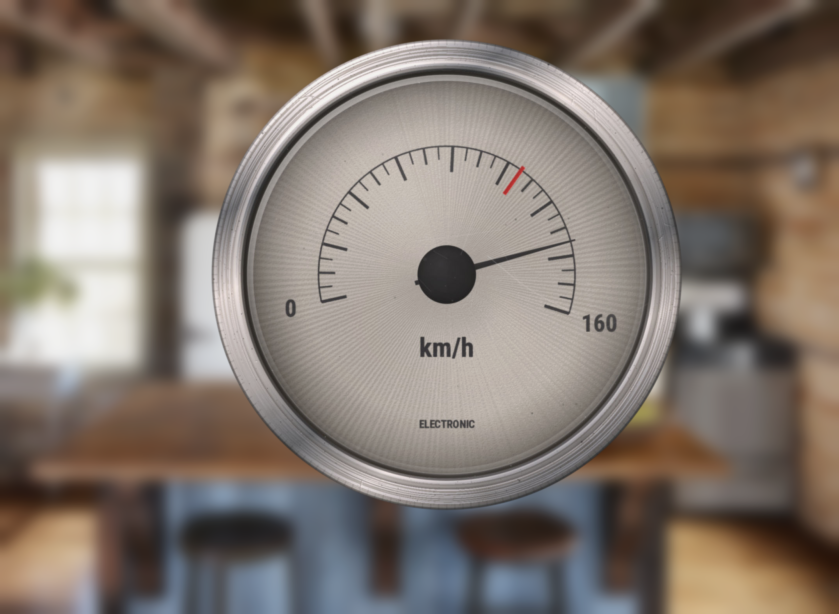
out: value=135 unit=km/h
